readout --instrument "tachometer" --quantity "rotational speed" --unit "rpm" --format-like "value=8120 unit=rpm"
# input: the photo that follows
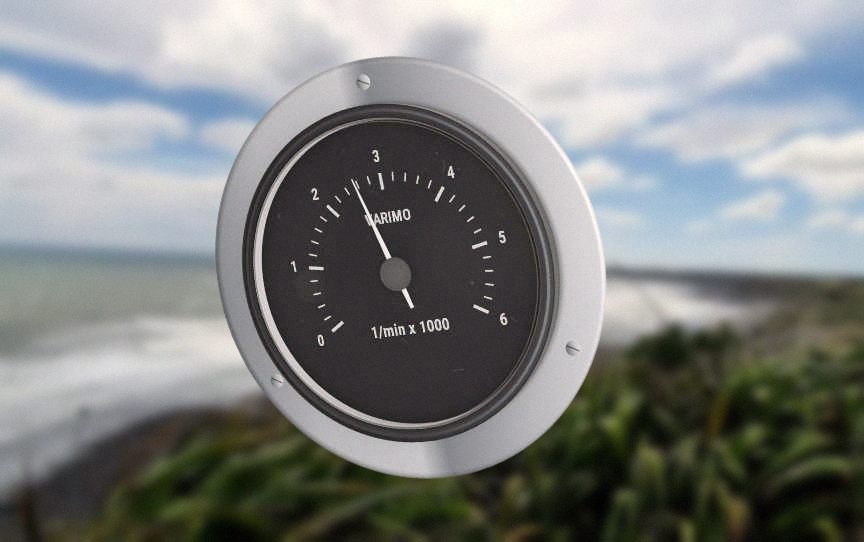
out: value=2600 unit=rpm
